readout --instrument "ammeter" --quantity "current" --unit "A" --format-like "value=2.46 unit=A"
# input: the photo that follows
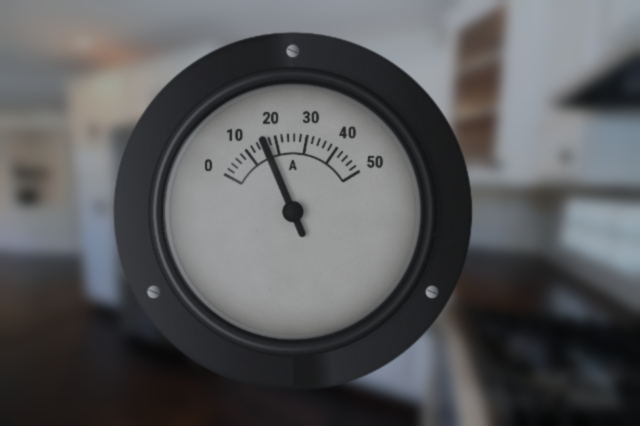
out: value=16 unit=A
